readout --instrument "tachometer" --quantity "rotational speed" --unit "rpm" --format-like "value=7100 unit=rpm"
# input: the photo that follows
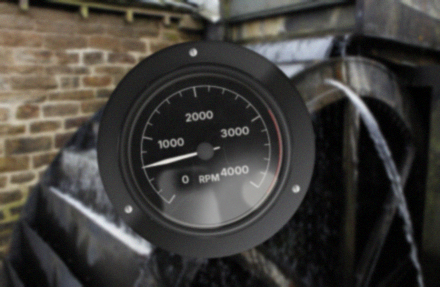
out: value=600 unit=rpm
